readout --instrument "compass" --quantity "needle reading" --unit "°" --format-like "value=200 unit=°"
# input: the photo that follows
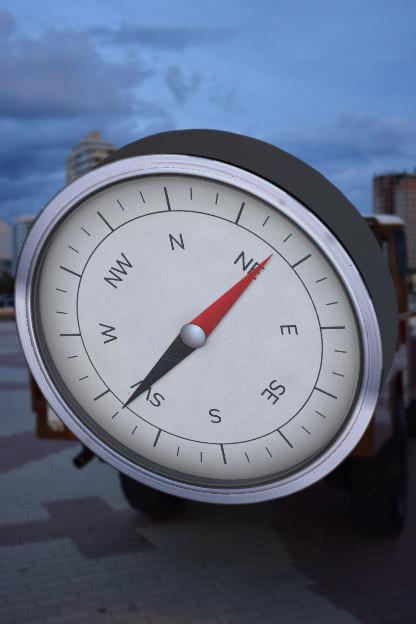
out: value=50 unit=°
